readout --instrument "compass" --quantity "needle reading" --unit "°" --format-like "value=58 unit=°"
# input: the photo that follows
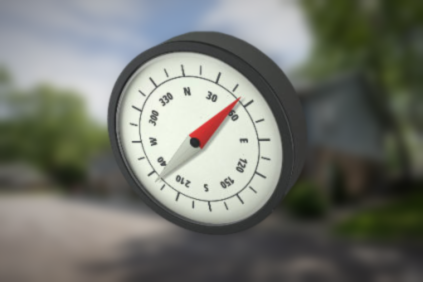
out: value=52.5 unit=°
